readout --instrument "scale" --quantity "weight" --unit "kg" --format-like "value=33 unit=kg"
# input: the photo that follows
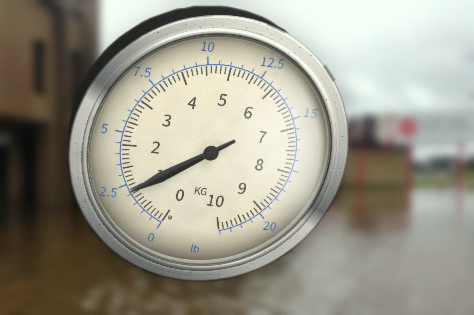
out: value=1 unit=kg
